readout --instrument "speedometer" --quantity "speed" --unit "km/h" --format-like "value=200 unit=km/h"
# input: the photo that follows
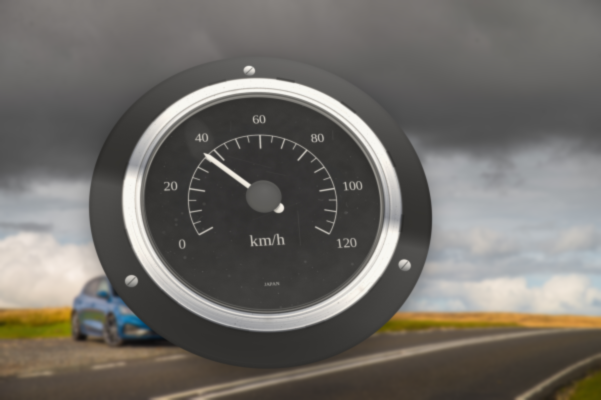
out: value=35 unit=km/h
